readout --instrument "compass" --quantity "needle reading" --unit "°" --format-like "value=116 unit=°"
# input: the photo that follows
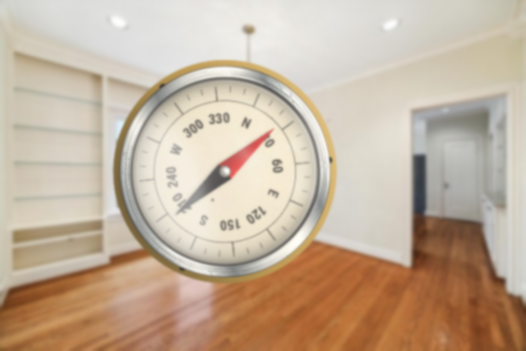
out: value=25 unit=°
